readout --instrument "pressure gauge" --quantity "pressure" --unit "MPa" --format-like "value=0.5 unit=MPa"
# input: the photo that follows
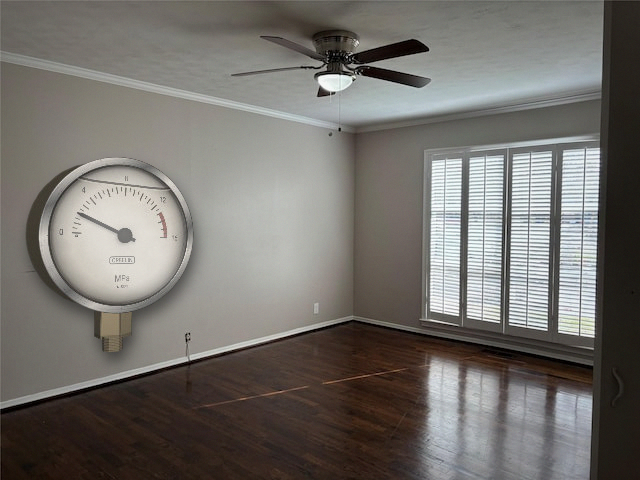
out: value=2 unit=MPa
